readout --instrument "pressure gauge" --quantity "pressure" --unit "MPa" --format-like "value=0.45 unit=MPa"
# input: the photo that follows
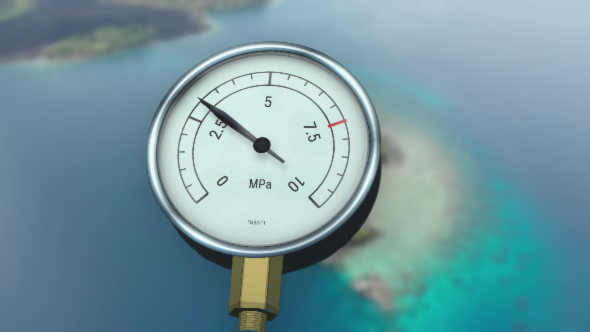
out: value=3 unit=MPa
